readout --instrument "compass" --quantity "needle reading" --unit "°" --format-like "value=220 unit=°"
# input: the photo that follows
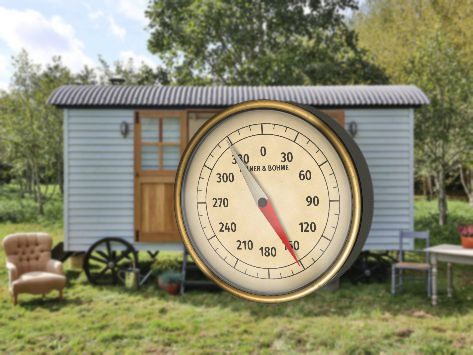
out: value=150 unit=°
